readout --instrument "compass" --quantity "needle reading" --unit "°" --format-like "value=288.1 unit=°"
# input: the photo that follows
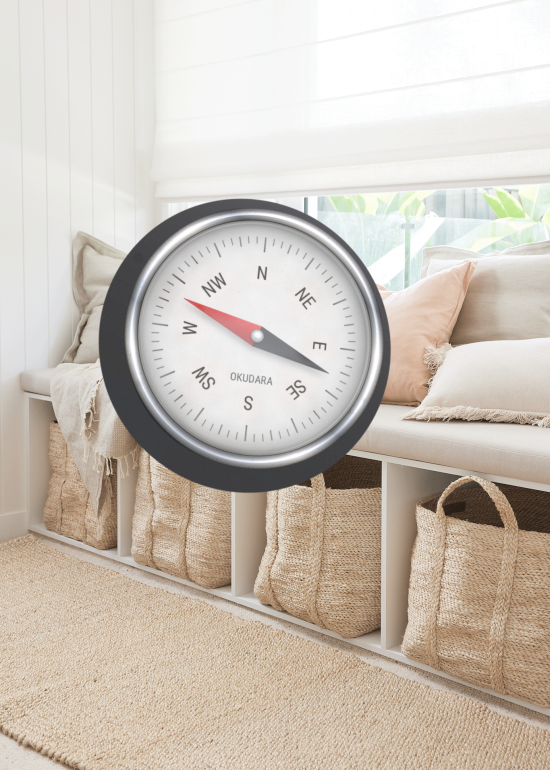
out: value=290 unit=°
